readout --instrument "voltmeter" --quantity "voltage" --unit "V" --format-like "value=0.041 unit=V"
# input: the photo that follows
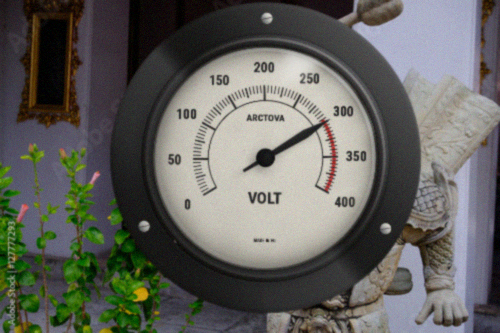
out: value=300 unit=V
